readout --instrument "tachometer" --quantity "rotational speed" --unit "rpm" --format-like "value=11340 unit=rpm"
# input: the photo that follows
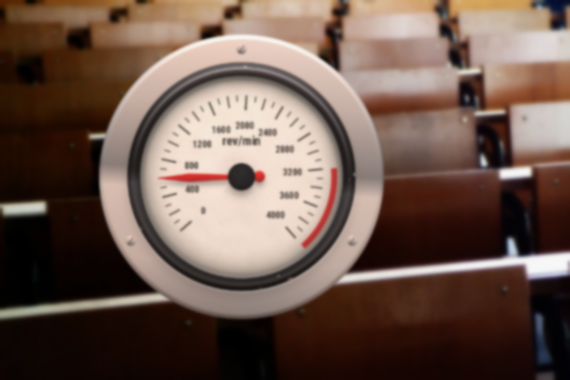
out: value=600 unit=rpm
